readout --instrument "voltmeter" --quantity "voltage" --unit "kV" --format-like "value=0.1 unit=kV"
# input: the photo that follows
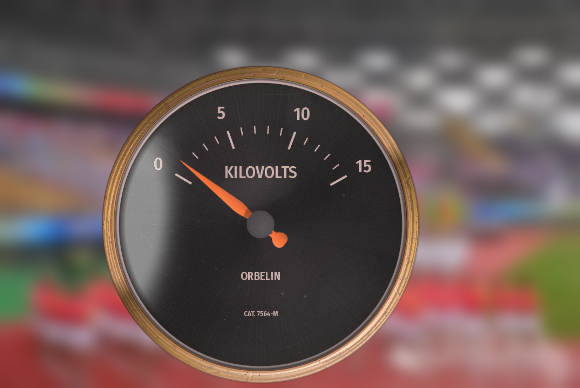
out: value=1 unit=kV
